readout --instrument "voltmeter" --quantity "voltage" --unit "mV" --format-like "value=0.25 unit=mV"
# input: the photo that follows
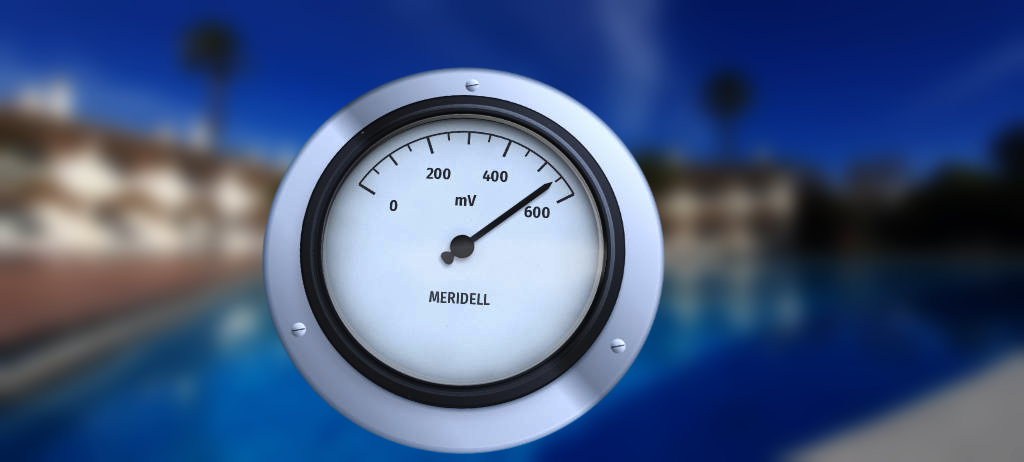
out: value=550 unit=mV
